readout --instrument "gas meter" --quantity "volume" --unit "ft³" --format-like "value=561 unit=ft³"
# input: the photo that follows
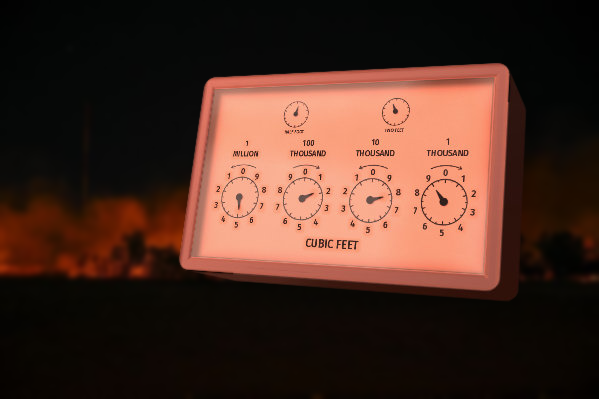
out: value=517900 unit=ft³
